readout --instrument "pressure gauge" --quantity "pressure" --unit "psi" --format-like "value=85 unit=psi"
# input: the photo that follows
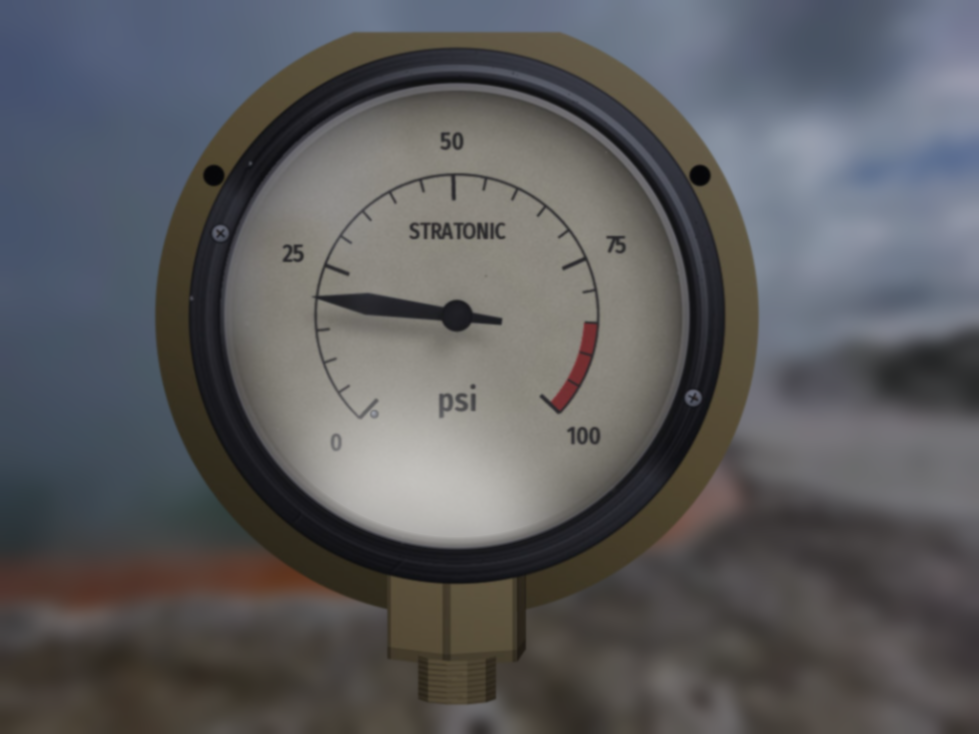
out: value=20 unit=psi
